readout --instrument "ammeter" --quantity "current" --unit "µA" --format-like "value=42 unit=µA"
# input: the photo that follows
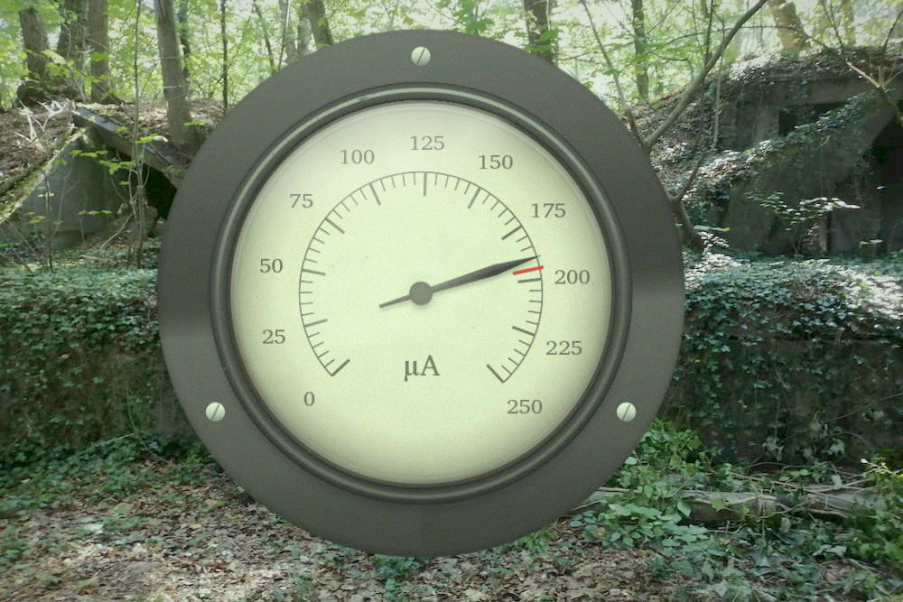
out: value=190 unit=µA
